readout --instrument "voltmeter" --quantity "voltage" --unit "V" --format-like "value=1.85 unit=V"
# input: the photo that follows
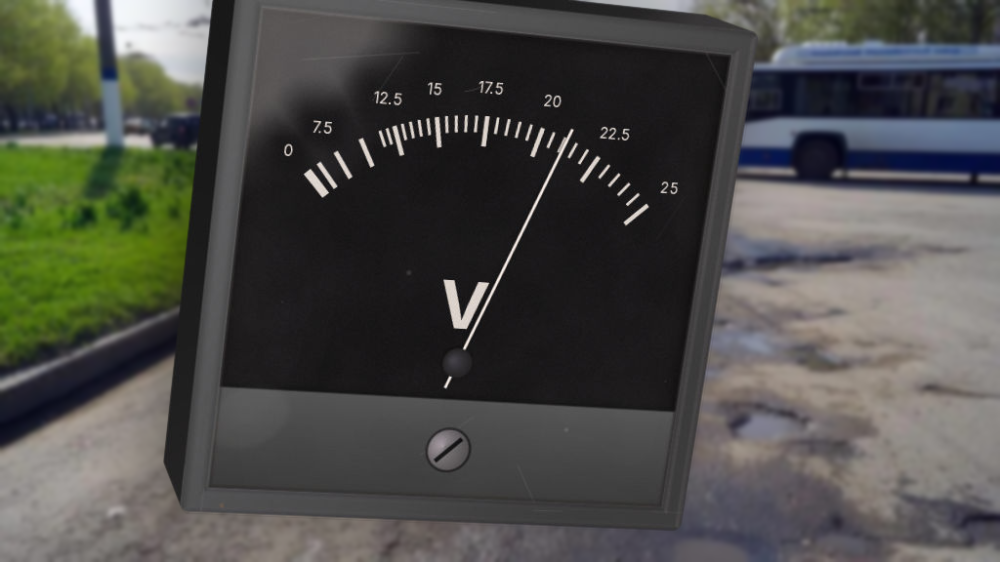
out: value=21 unit=V
